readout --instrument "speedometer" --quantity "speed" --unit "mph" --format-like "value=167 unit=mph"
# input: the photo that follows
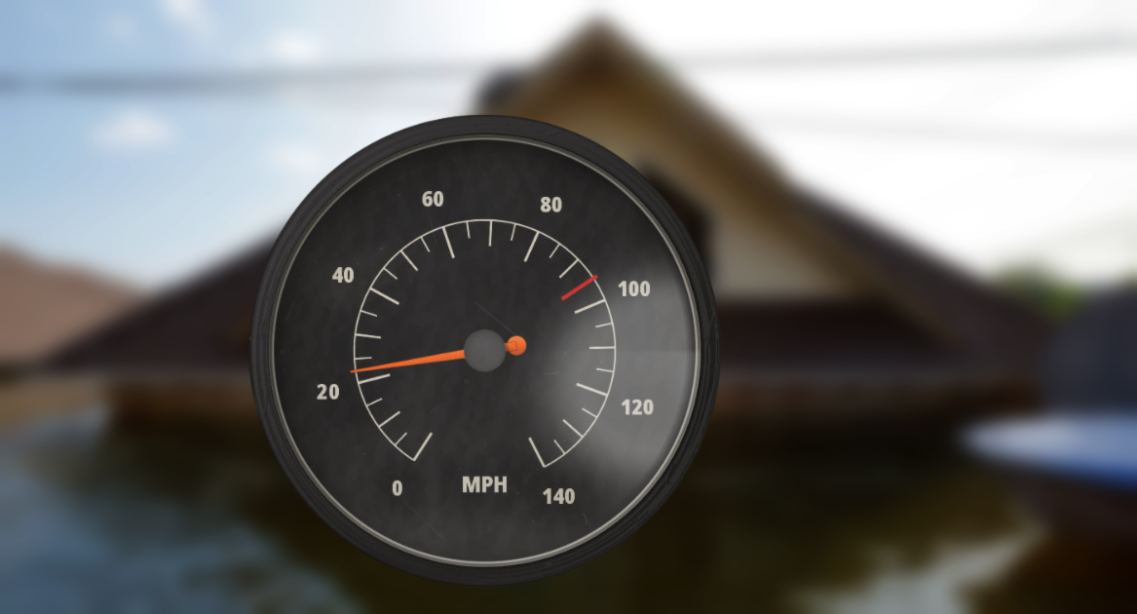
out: value=22.5 unit=mph
